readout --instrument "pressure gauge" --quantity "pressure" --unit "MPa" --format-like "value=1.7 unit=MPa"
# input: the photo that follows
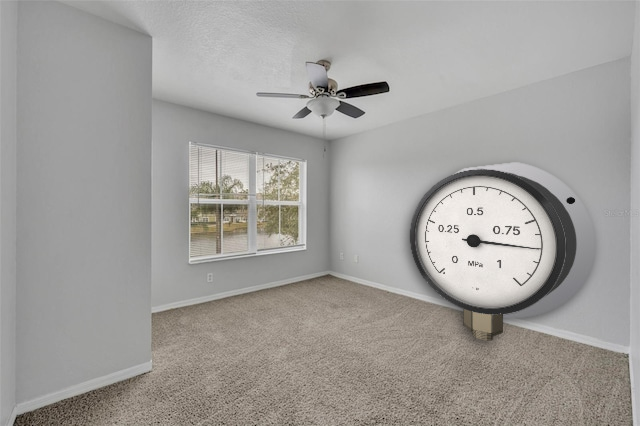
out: value=0.85 unit=MPa
